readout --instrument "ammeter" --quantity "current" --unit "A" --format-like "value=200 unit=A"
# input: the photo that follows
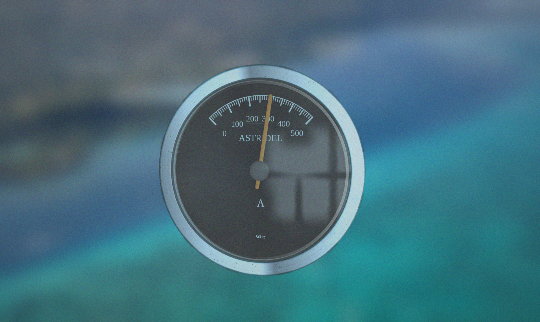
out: value=300 unit=A
